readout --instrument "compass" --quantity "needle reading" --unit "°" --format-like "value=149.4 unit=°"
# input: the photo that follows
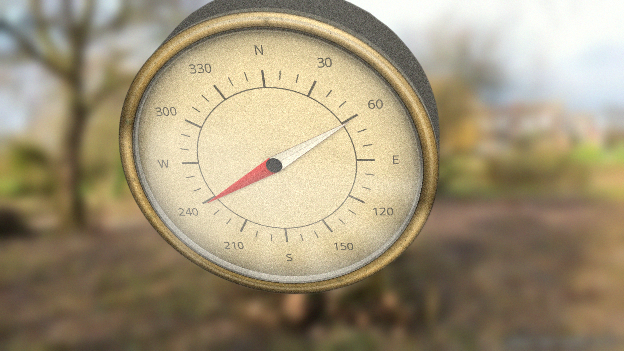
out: value=240 unit=°
